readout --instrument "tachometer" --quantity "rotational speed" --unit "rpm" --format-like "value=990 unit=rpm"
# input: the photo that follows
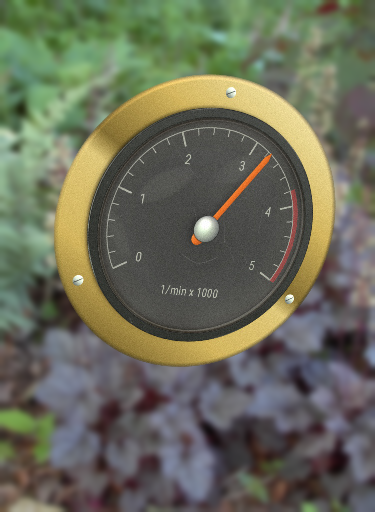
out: value=3200 unit=rpm
